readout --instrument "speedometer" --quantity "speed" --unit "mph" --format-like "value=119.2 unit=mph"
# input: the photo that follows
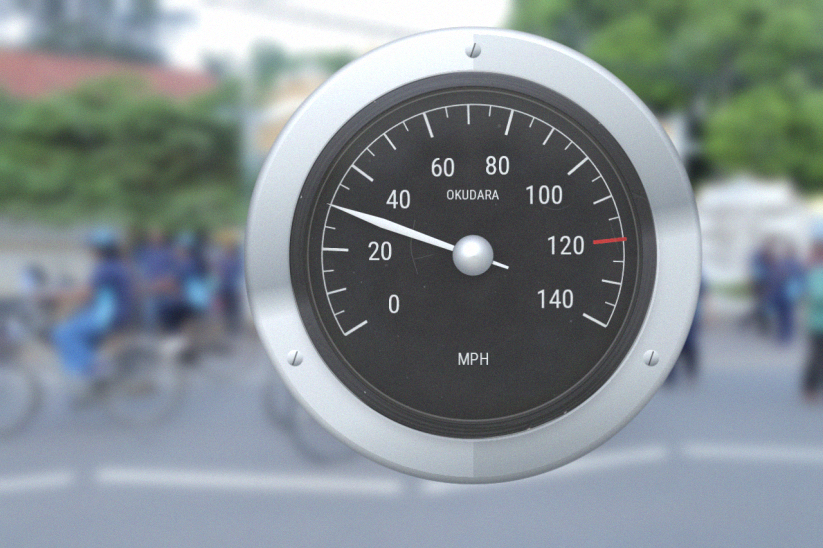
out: value=30 unit=mph
